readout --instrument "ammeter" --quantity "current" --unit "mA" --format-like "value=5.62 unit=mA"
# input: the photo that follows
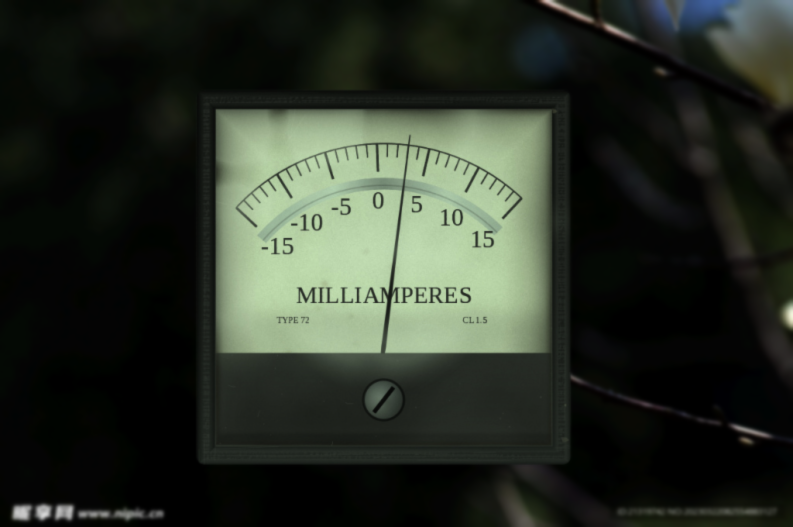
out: value=3 unit=mA
